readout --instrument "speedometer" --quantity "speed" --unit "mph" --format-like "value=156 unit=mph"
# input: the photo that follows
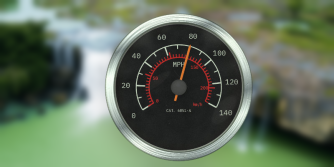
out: value=80 unit=mph
